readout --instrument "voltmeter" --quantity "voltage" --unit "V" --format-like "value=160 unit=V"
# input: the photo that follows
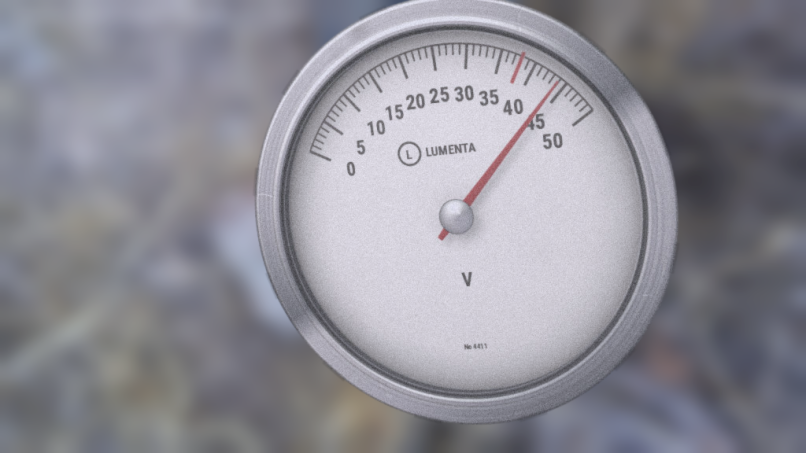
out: value=44 unit=V
